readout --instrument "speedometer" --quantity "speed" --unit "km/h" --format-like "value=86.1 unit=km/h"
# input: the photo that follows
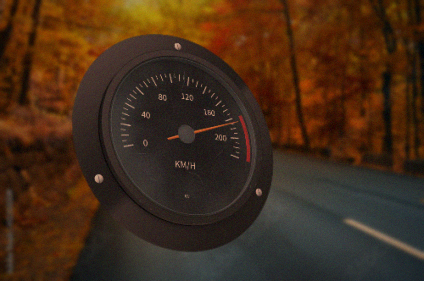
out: value=185 unit=km/h
